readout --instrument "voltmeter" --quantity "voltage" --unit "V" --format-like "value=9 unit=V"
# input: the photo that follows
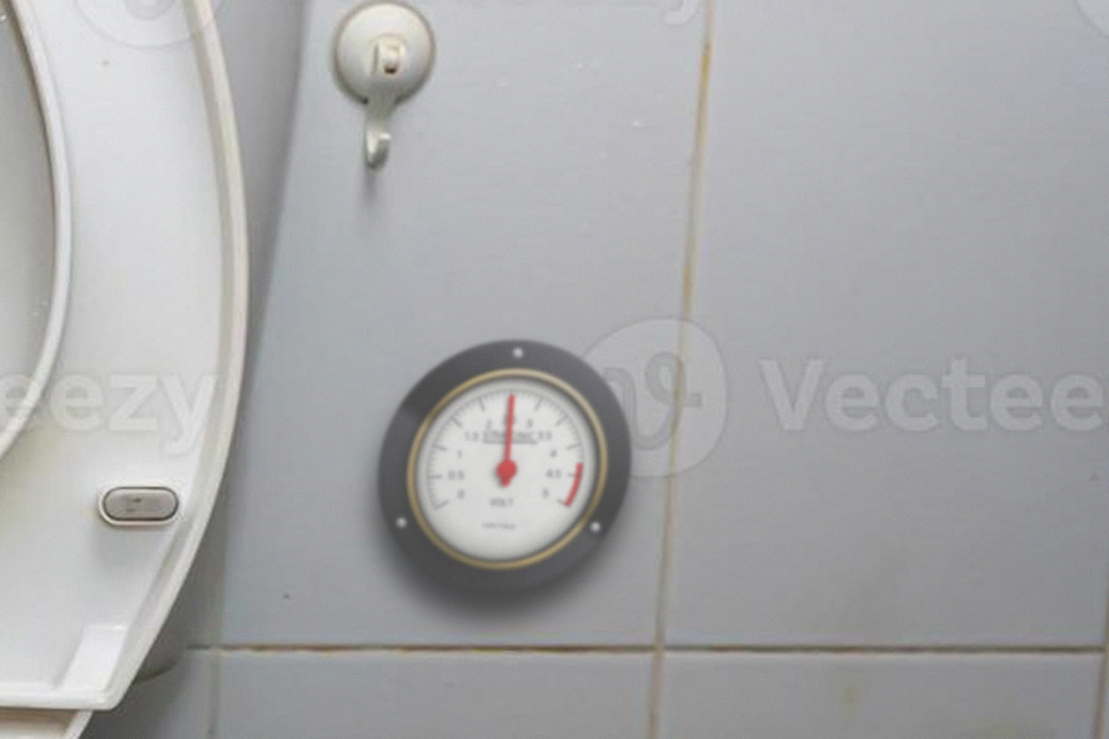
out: value=2.5 unit=V
